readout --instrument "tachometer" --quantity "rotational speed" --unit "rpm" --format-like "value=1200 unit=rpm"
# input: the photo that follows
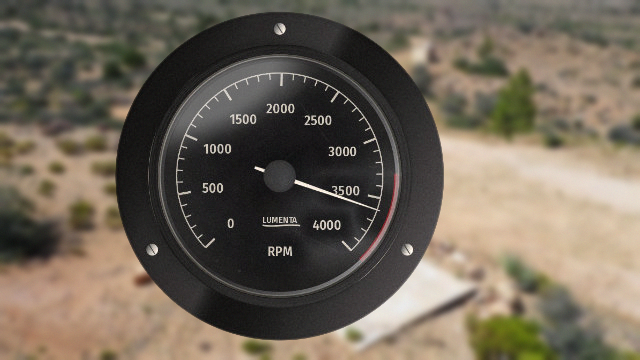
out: value=3600 unit=rpm
